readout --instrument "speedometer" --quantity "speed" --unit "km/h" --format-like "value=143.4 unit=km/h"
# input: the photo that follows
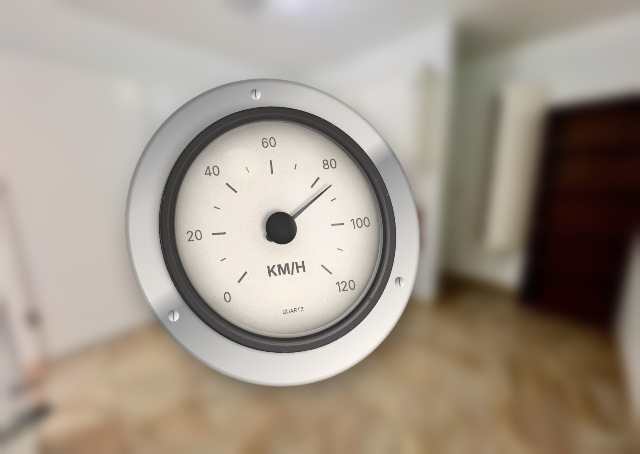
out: value=85 unit=km/h
